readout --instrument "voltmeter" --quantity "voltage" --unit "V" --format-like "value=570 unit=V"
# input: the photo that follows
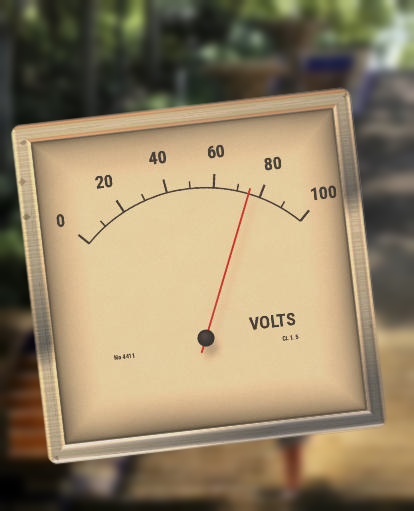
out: value=75 unit=V
